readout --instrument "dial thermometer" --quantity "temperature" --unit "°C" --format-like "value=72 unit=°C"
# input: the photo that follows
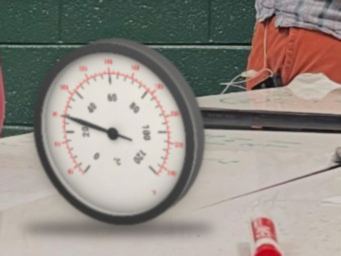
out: value=28 unit=°C
